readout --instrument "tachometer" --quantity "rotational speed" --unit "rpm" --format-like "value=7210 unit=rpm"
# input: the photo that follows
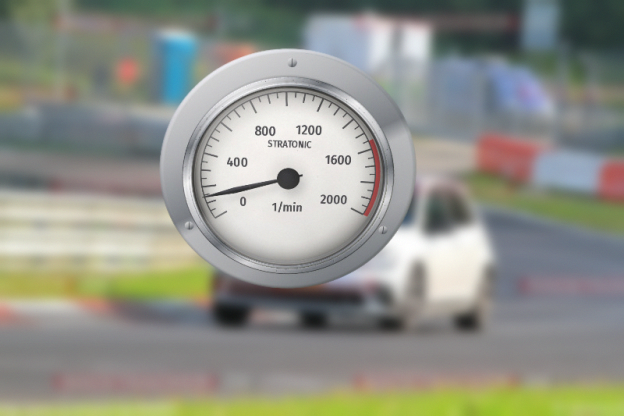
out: value=150 unit=rpm
